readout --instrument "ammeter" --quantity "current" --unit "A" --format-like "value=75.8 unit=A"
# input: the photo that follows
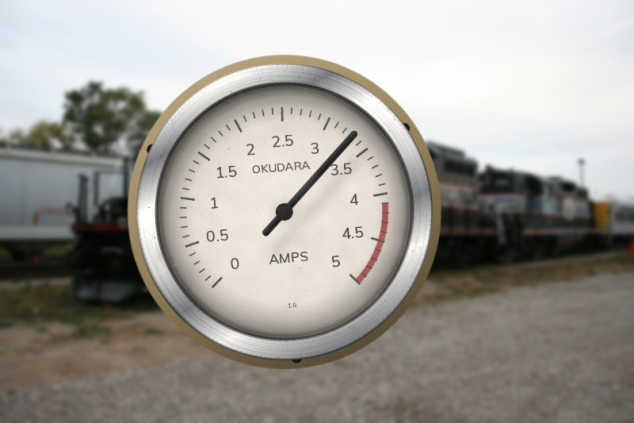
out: value=3.3 unit=A
